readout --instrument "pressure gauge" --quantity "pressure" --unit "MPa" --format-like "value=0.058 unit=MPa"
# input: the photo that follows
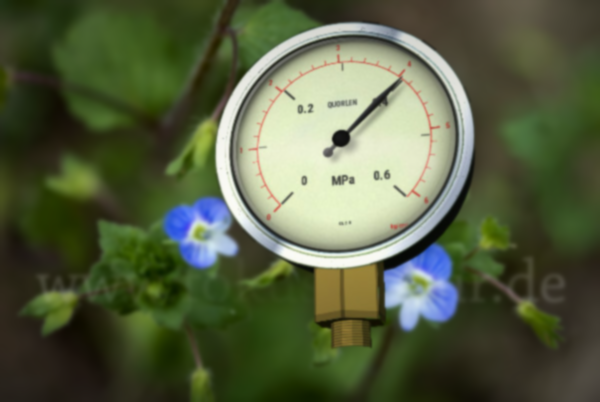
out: value=0.4 unit=MPa
